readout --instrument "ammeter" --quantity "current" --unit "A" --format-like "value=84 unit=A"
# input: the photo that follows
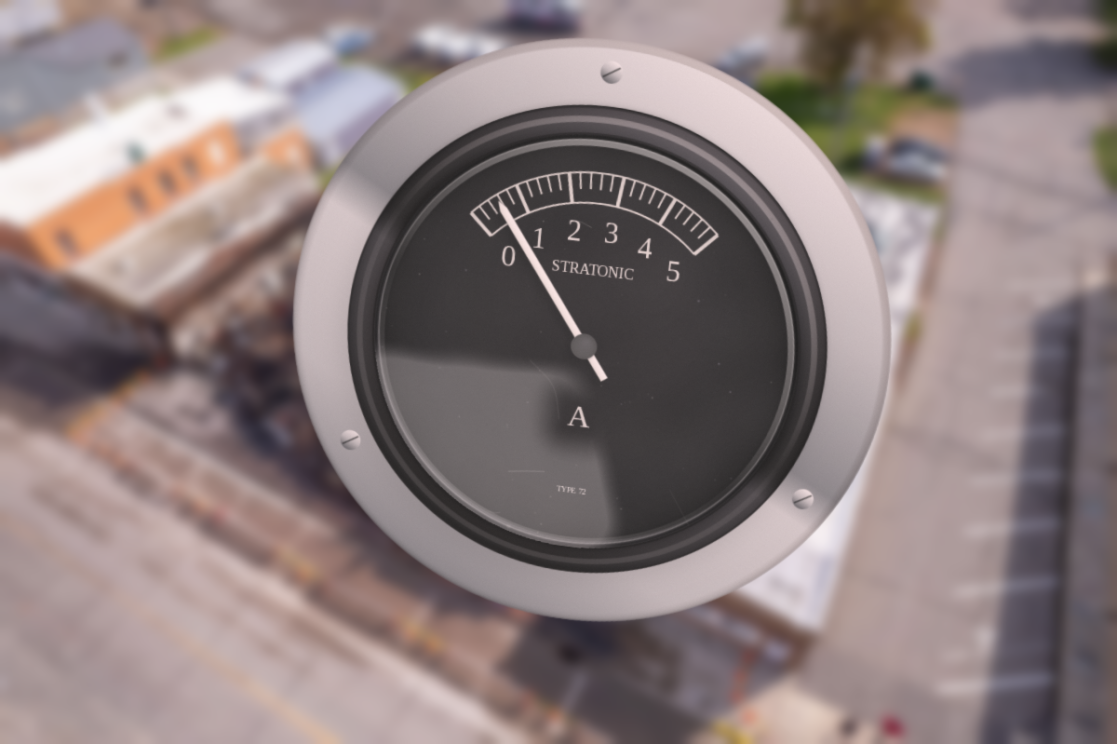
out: value=0.6 unit=A
